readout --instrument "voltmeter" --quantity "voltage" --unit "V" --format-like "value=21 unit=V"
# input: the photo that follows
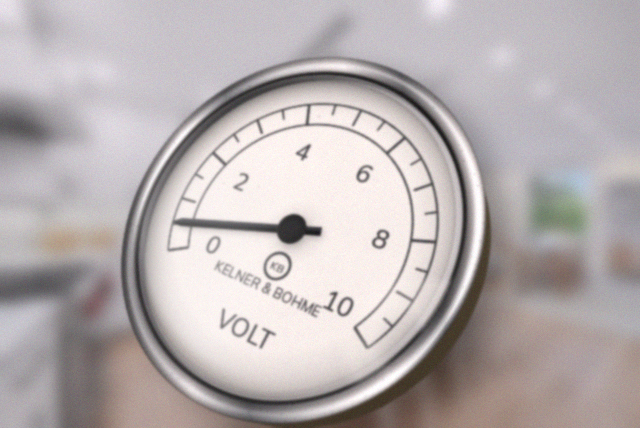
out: value=0.5 unit=V
